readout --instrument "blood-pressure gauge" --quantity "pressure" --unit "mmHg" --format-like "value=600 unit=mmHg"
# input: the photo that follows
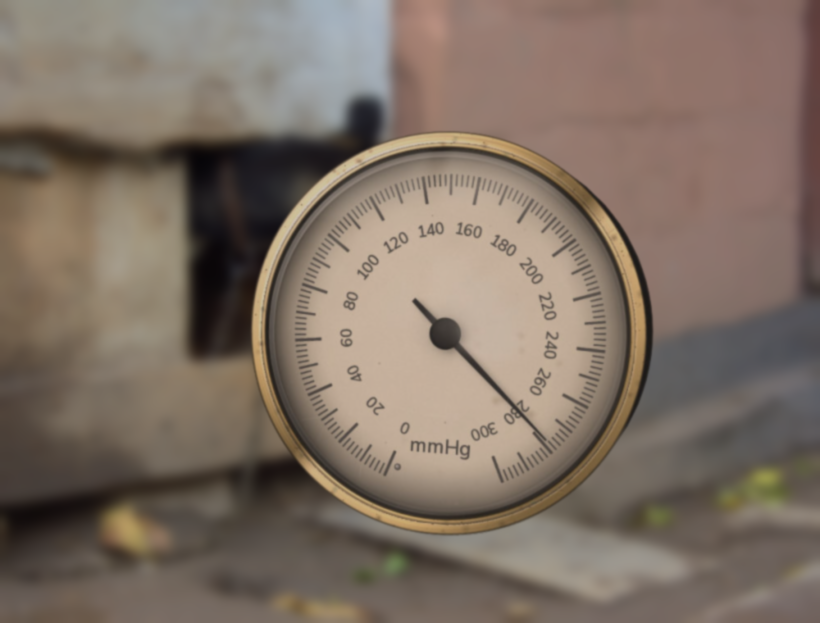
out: value=278 unit=mmHg
